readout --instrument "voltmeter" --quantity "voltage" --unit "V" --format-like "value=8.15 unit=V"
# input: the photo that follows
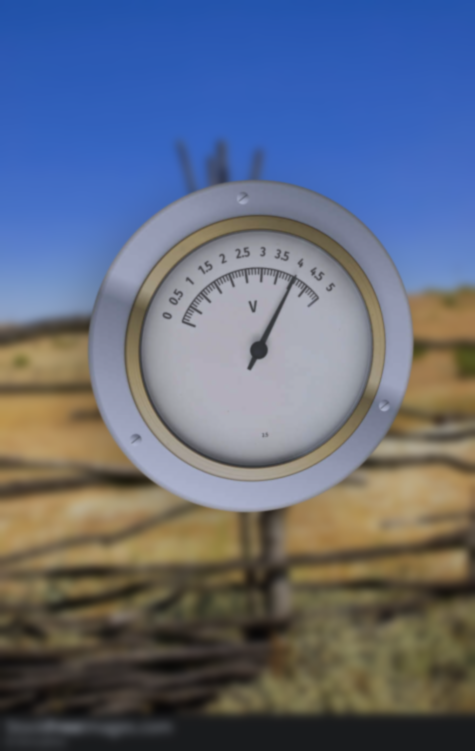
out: value=4 unit=V
